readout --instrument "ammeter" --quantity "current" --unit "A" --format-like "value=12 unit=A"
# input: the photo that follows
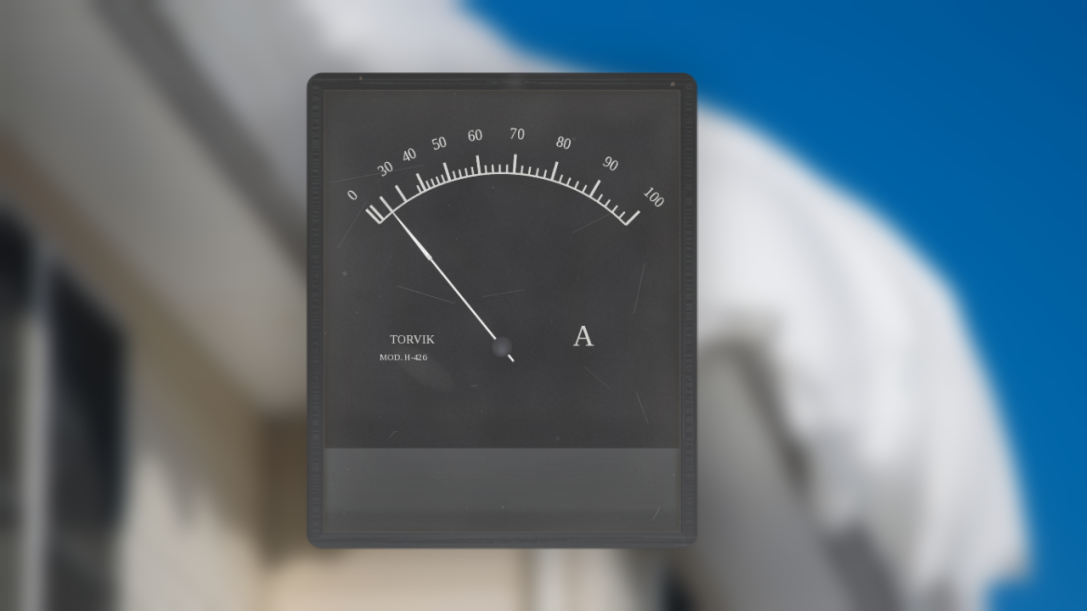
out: value=20 unit=A
